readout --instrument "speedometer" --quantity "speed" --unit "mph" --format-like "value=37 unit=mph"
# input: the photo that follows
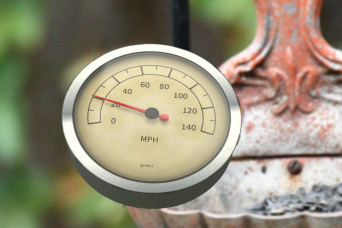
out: value=20 unit=mph
